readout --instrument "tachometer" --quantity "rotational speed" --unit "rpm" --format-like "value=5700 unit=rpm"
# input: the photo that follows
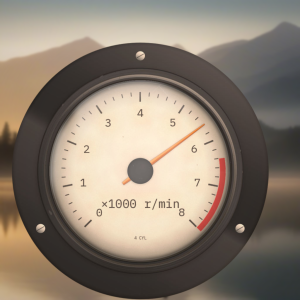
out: value=5600 unit=rpm
